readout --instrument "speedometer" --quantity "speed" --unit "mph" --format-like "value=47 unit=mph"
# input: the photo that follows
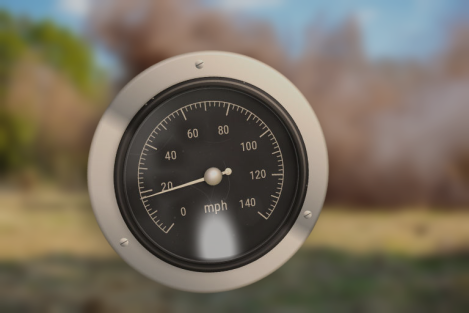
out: value=18 unit=mph
